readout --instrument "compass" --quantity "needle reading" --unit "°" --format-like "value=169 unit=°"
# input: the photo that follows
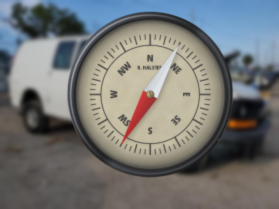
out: value=210 unit=°
